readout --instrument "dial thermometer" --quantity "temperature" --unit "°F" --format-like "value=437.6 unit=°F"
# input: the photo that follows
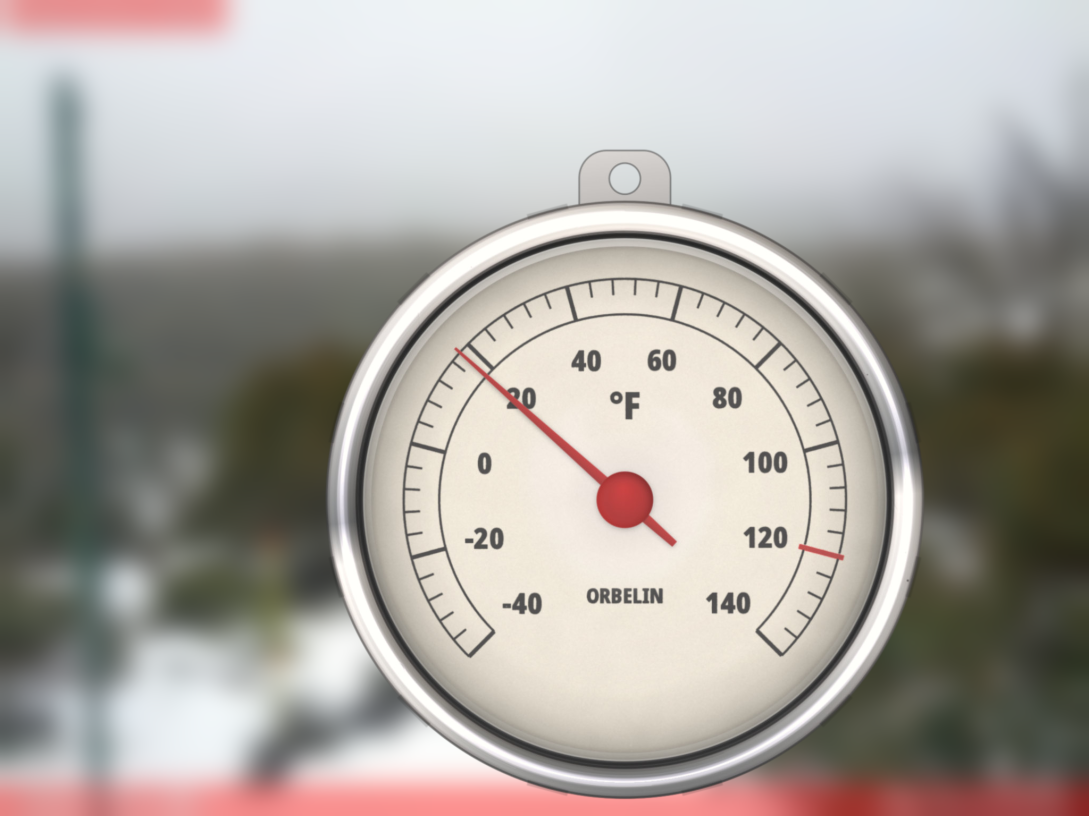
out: value=18 unit=°F
